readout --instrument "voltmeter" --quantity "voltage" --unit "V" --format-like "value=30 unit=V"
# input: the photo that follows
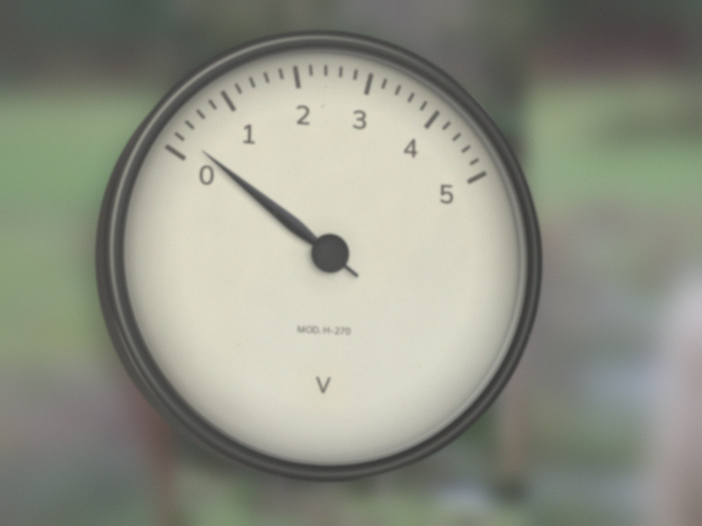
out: value=0.2 unit=V
